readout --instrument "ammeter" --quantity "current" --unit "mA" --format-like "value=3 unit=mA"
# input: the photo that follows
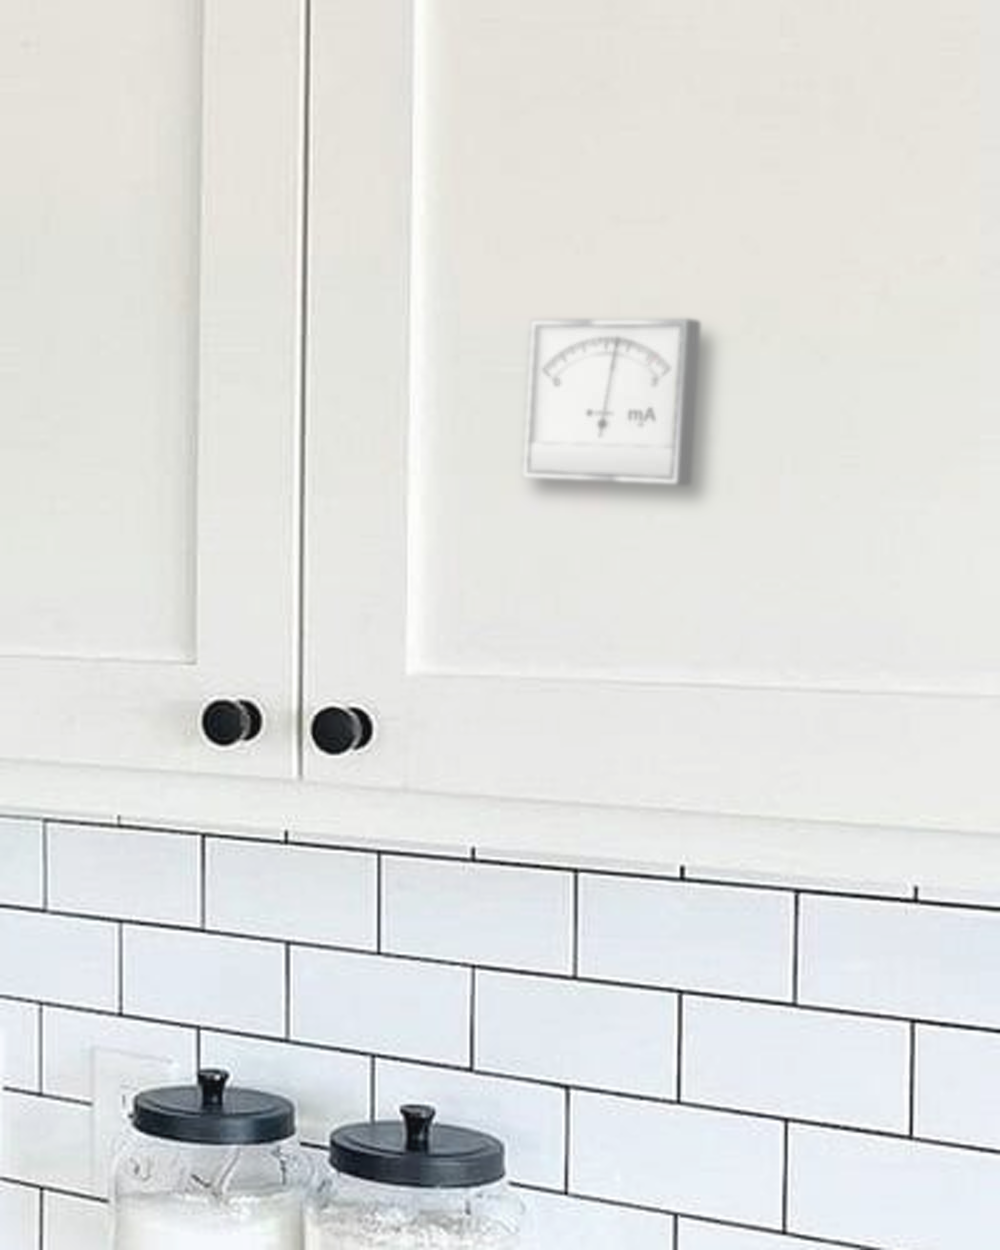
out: value=1.75 unit=mA
